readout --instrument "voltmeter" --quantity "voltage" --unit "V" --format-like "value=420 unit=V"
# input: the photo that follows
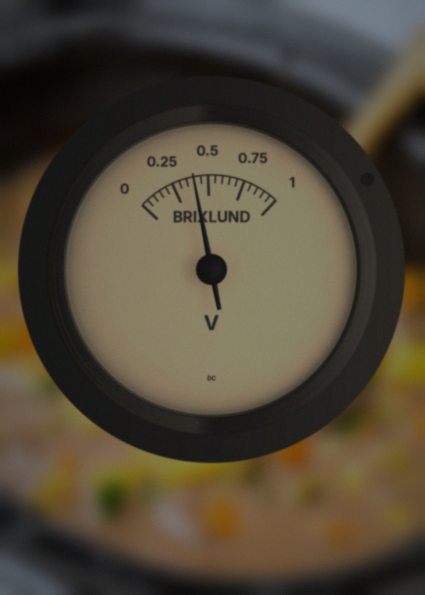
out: value=0.4 unit=V
